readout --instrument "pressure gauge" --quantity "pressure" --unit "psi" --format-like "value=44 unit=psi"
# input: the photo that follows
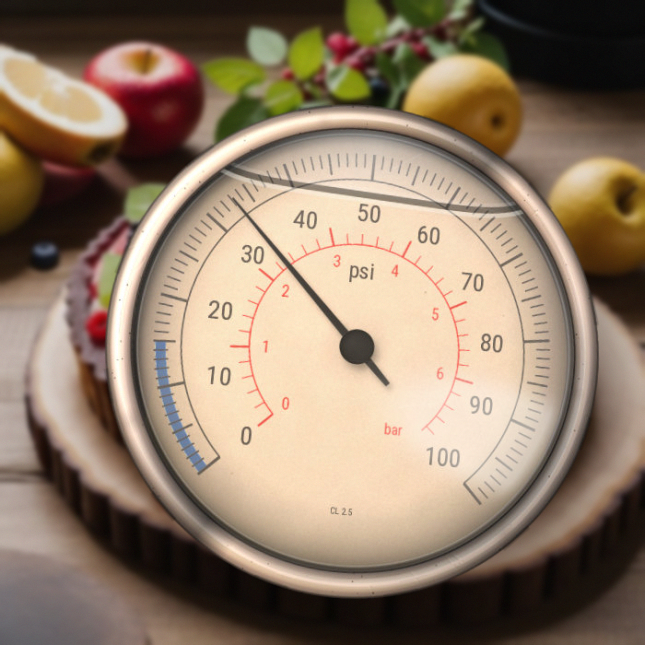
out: value=33 unit=psi
